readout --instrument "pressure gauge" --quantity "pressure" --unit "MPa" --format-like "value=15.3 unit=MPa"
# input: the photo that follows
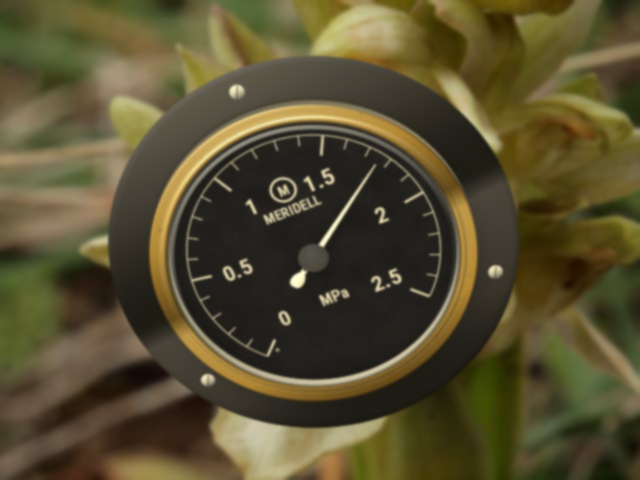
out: value=1.75 unit=MPa
